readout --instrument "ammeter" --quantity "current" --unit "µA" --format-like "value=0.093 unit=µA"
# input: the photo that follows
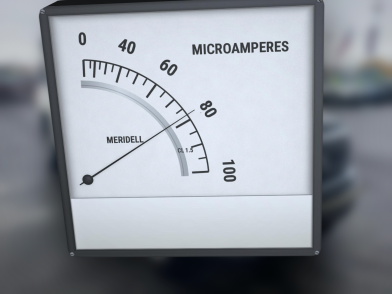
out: value=77.5 unit=µA
